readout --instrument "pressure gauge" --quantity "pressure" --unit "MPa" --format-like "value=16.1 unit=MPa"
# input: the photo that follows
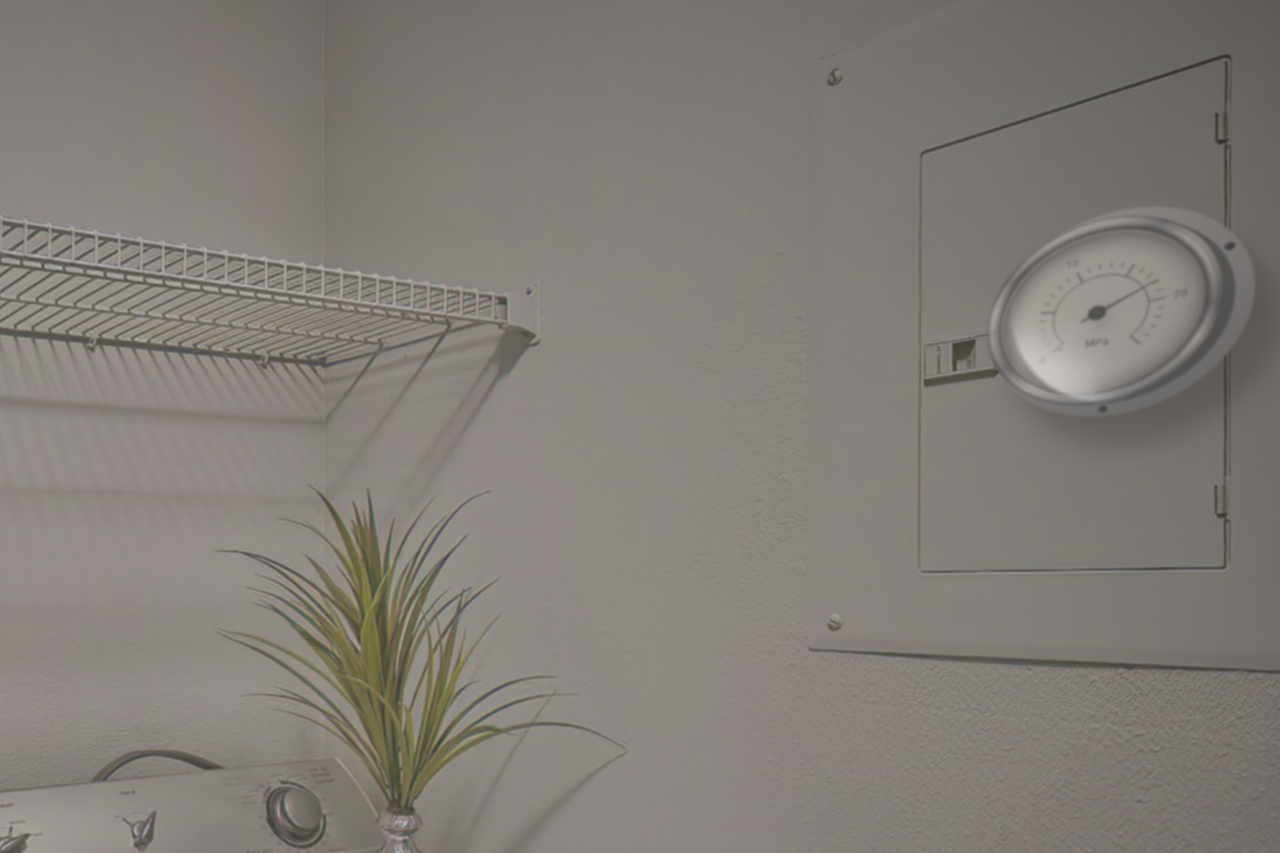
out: value=18 unit=MPa
